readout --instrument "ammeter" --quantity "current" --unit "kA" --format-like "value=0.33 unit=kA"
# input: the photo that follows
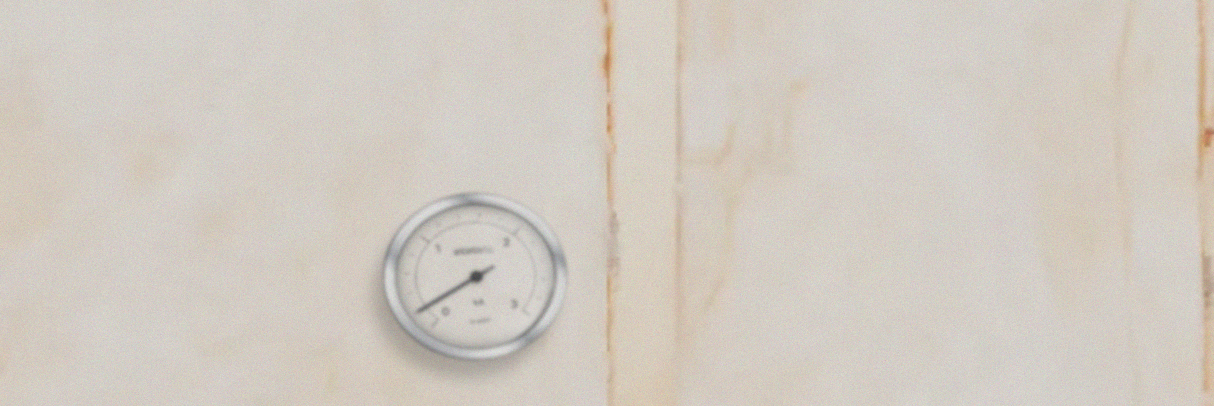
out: value=0.2 unit=kA
